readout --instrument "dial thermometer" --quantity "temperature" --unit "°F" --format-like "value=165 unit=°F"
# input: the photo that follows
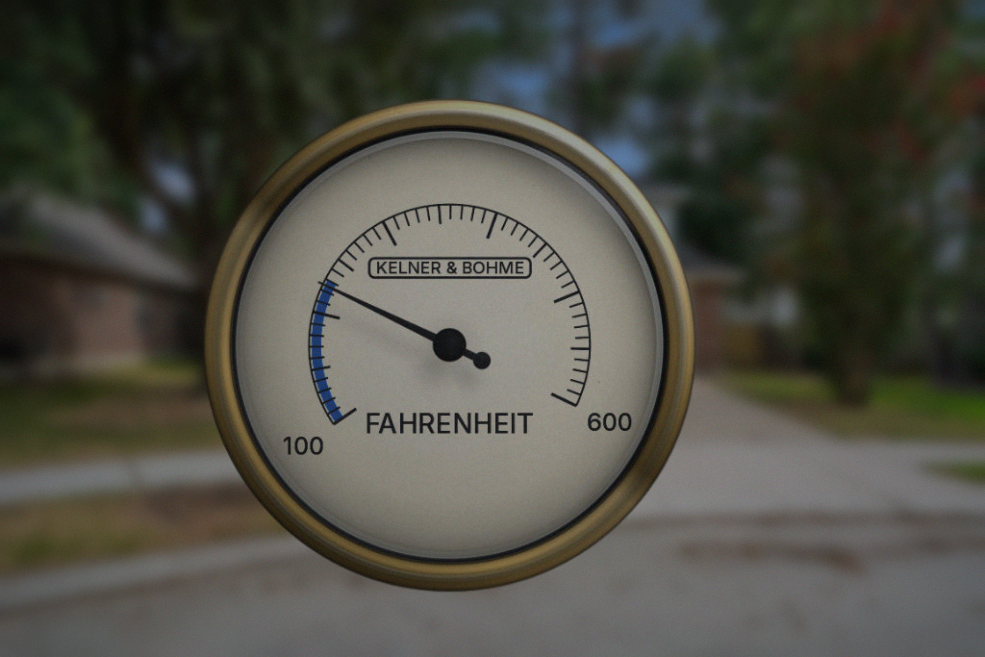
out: value=225 unit=°F
